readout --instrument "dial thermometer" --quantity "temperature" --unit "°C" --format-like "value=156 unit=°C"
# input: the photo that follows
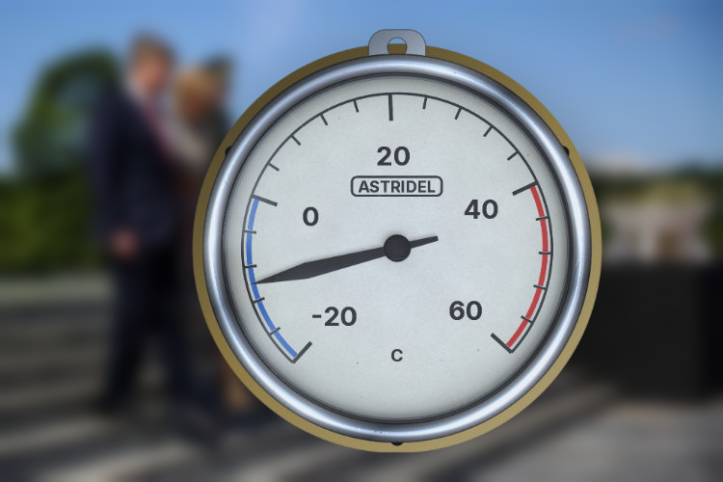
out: value=-10 unit=°C
